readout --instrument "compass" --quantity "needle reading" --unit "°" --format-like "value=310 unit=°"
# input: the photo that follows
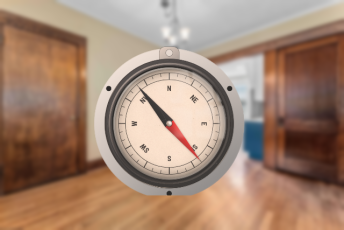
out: value=140 unit=°
